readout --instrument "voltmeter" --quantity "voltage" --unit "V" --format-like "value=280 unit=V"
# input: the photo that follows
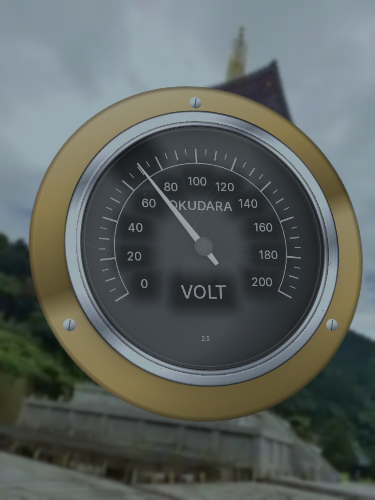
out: value=70 unit=V
